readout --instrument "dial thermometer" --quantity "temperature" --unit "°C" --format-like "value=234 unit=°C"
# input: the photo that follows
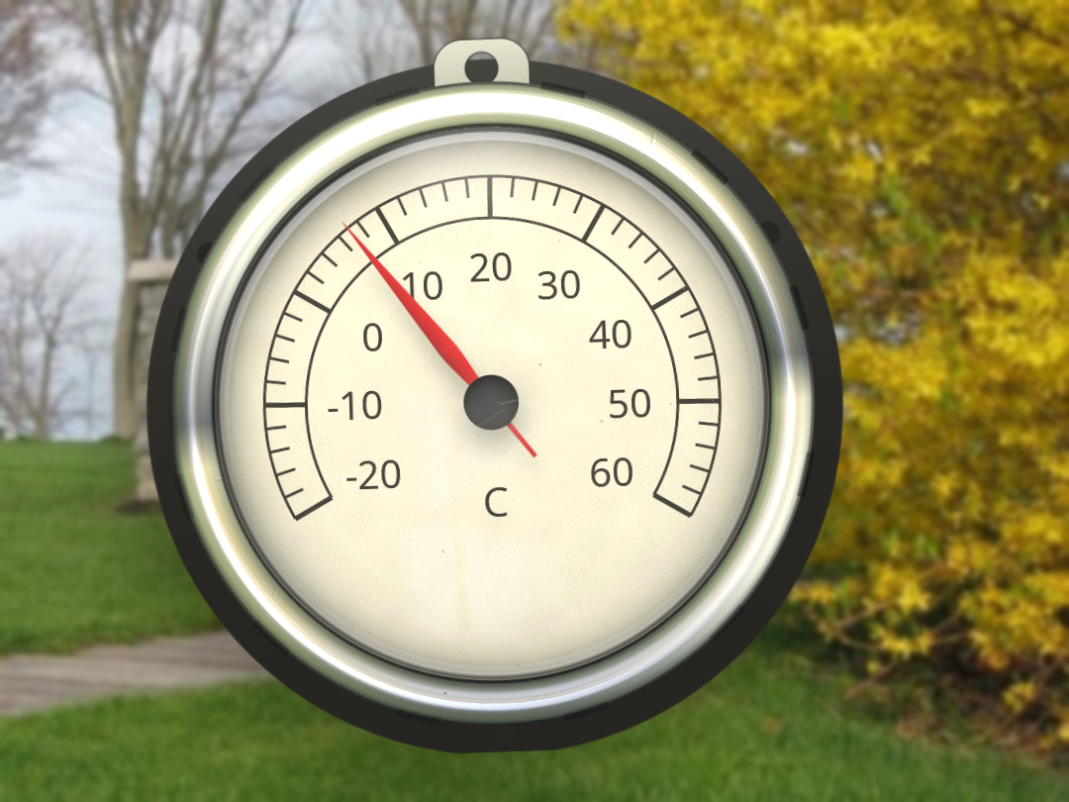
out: value=7 unit=°C
